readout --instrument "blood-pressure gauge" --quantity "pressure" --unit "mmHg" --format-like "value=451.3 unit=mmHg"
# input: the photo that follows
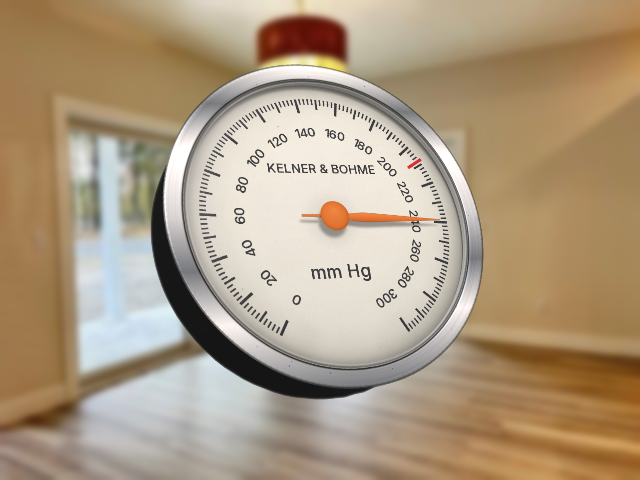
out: value=240 unit=mmHg
